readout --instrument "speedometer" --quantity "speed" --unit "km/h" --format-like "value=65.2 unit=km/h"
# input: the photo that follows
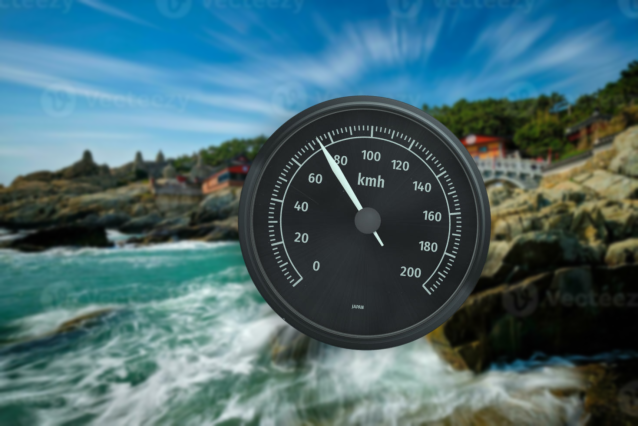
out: value=74 unit=km/h
